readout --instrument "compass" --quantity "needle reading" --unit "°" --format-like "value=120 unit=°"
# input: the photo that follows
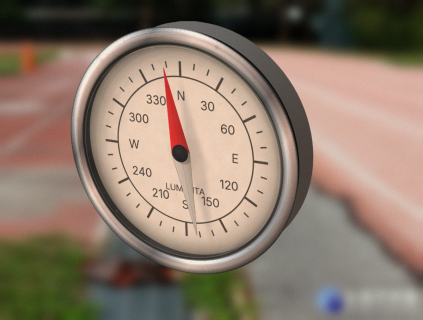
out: value=350 unit=°
